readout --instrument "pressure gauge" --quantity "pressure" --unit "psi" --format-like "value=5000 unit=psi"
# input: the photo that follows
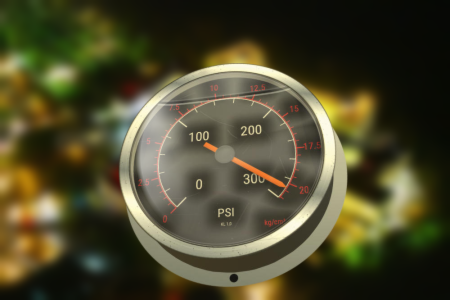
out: value=290 unit=psi
